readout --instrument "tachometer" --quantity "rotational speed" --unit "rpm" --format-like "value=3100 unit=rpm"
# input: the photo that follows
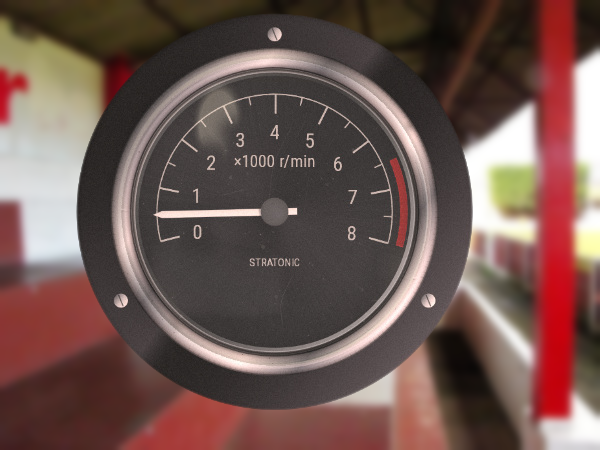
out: value=500 unit=rpm
